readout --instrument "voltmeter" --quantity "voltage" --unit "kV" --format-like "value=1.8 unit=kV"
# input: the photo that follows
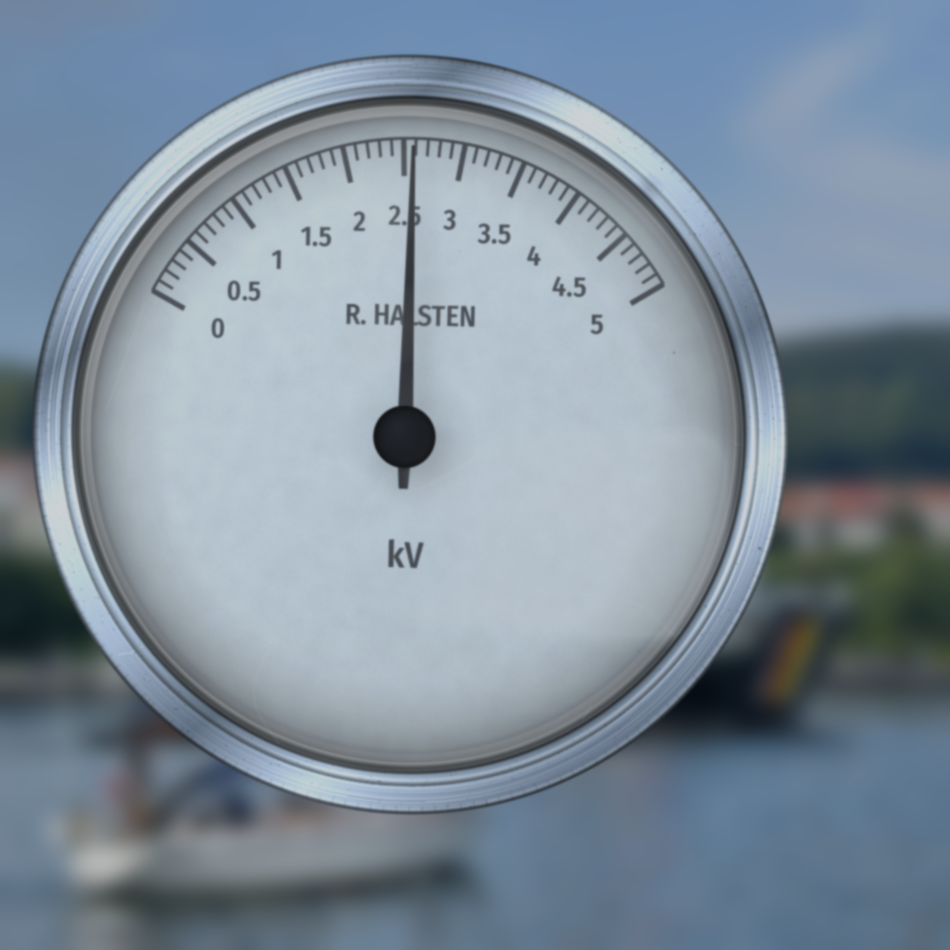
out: value=2.6 unit=kV
